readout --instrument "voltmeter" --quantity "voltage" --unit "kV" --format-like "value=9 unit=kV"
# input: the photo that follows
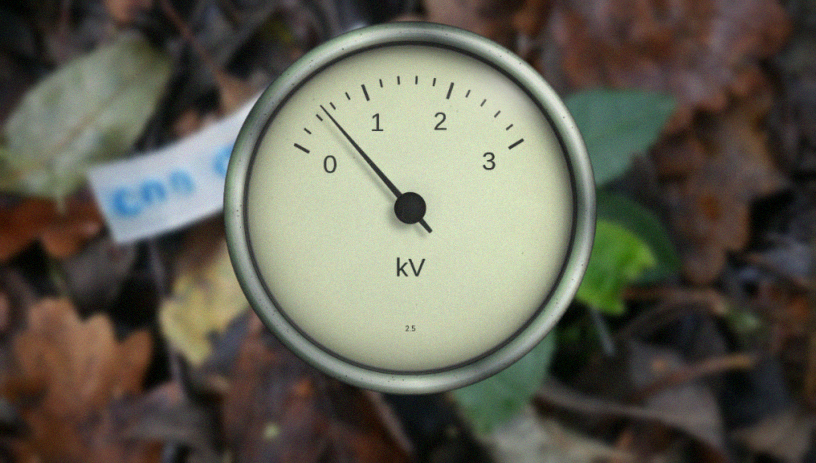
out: value=0.5 unit=kV
